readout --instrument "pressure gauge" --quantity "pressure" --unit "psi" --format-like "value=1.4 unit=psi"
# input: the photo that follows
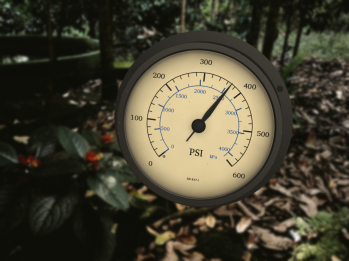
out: value=370 unit=psi
